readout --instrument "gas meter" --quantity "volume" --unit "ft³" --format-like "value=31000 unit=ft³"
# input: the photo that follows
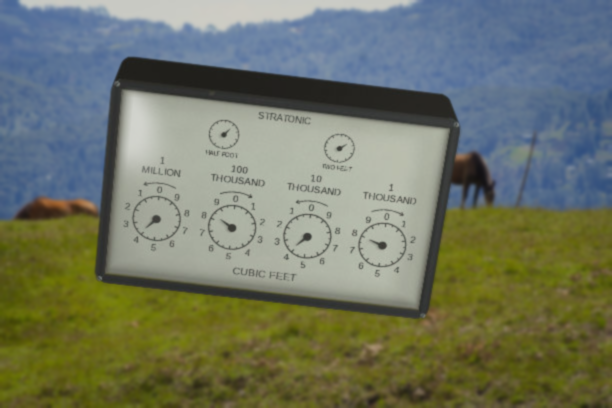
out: value=383800 unit=ft³
